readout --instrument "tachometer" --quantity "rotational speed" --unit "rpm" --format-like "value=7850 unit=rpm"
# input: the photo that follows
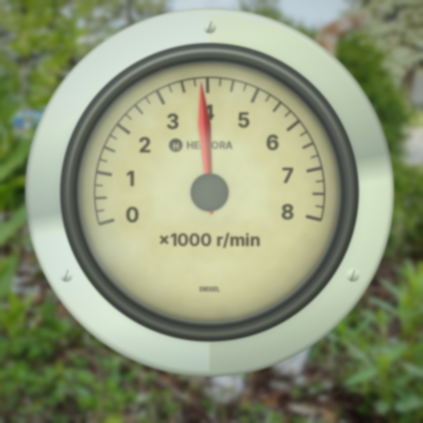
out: value=3875 unit=rpm
